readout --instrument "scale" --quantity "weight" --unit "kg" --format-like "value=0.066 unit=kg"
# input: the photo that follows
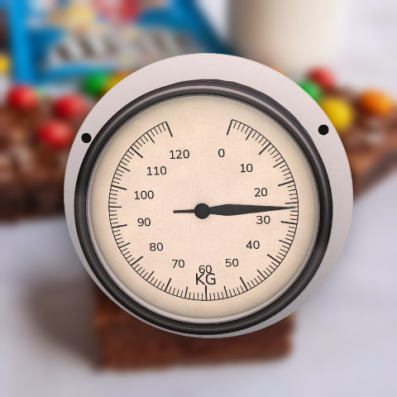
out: value=26 unit=kg
